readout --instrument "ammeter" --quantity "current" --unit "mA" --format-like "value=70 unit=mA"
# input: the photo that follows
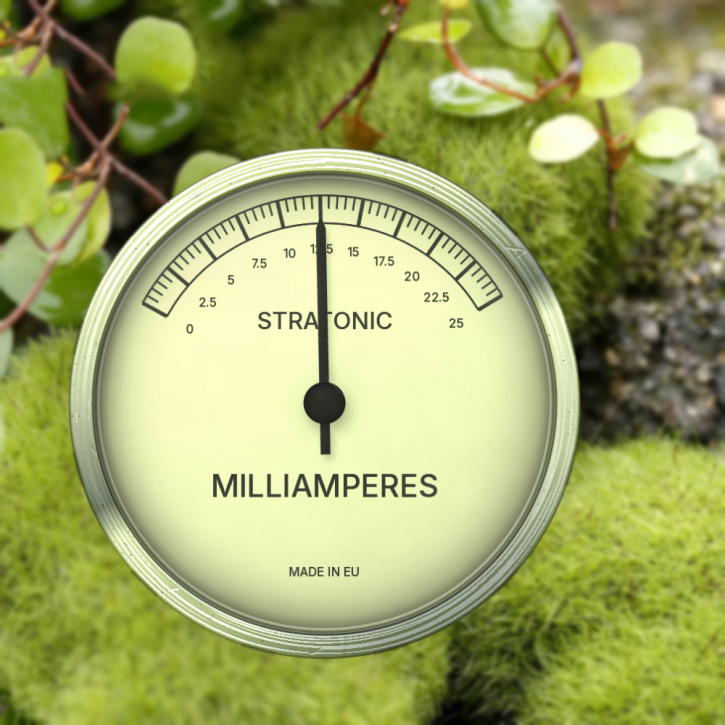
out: value=12.5 unit=mA
